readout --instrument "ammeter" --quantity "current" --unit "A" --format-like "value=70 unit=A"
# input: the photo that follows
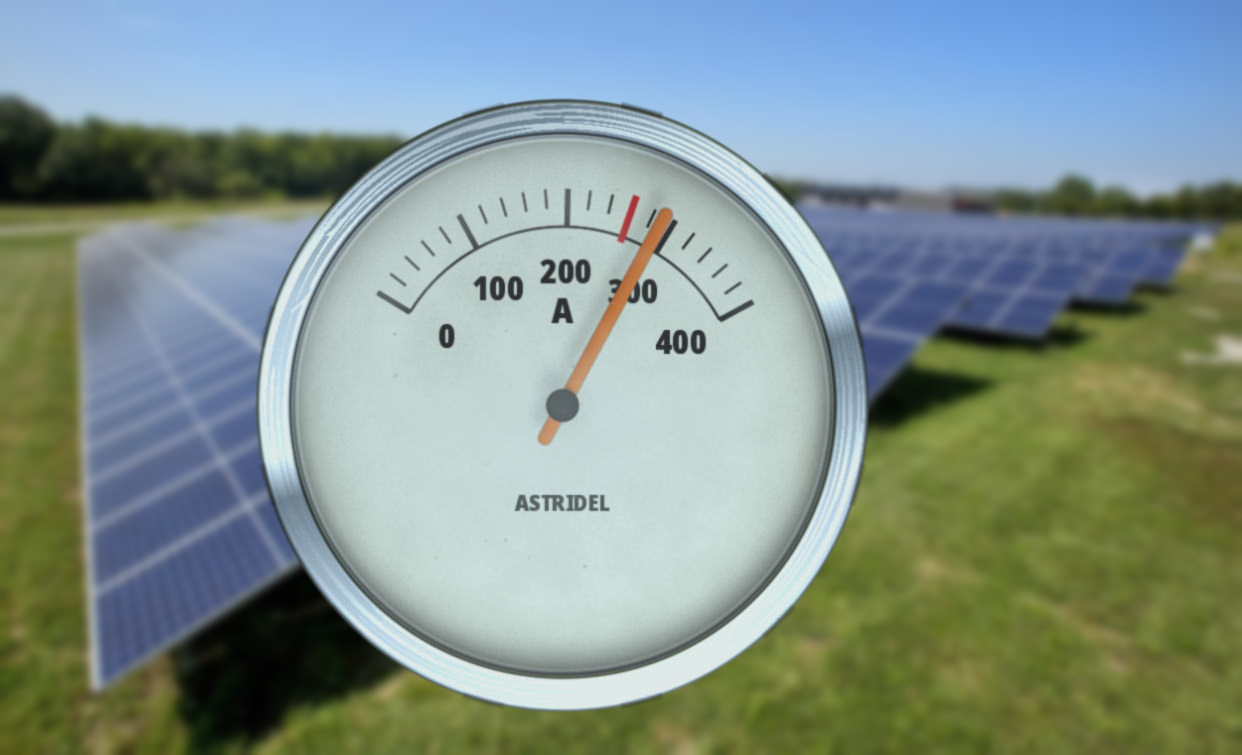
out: value=290 unit=A
